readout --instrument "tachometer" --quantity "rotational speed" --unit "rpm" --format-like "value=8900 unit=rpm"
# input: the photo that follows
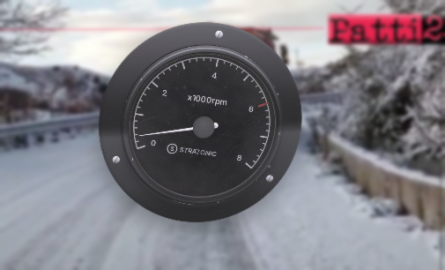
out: value=400 unit=rpm
